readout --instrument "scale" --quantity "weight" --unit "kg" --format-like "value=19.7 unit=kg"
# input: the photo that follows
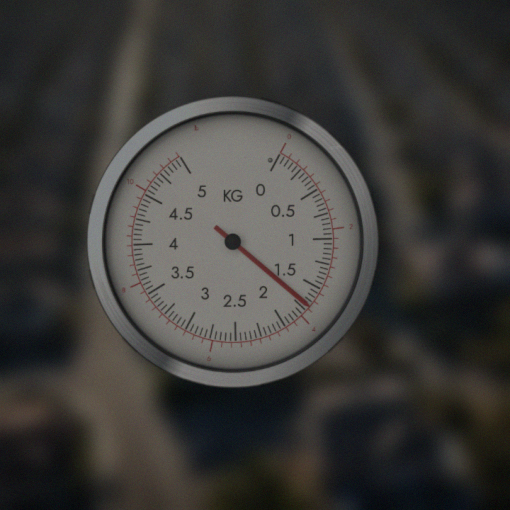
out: value=1.7 unit=kg
